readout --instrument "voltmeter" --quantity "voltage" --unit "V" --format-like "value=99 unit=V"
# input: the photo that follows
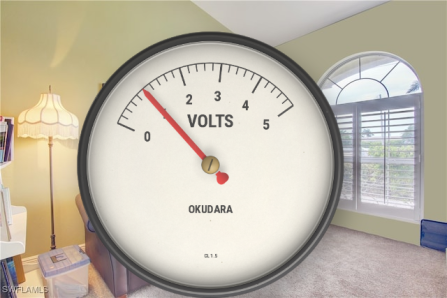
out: value=1 unit=V
